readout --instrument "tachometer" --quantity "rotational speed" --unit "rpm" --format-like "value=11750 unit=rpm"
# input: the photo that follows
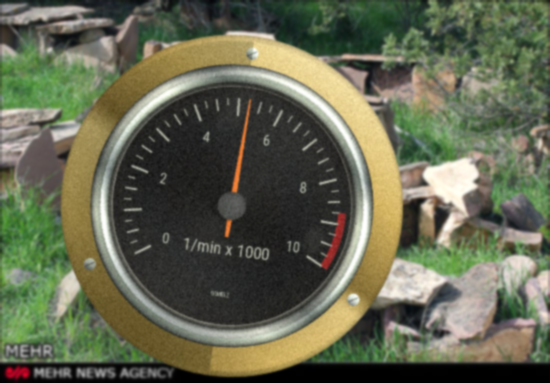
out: value=5250 unit=rpm
